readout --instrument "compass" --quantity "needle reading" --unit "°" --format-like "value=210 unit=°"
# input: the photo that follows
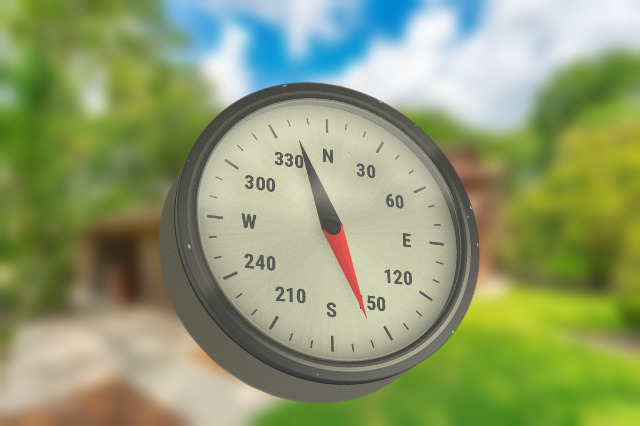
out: value=160 unit=°
